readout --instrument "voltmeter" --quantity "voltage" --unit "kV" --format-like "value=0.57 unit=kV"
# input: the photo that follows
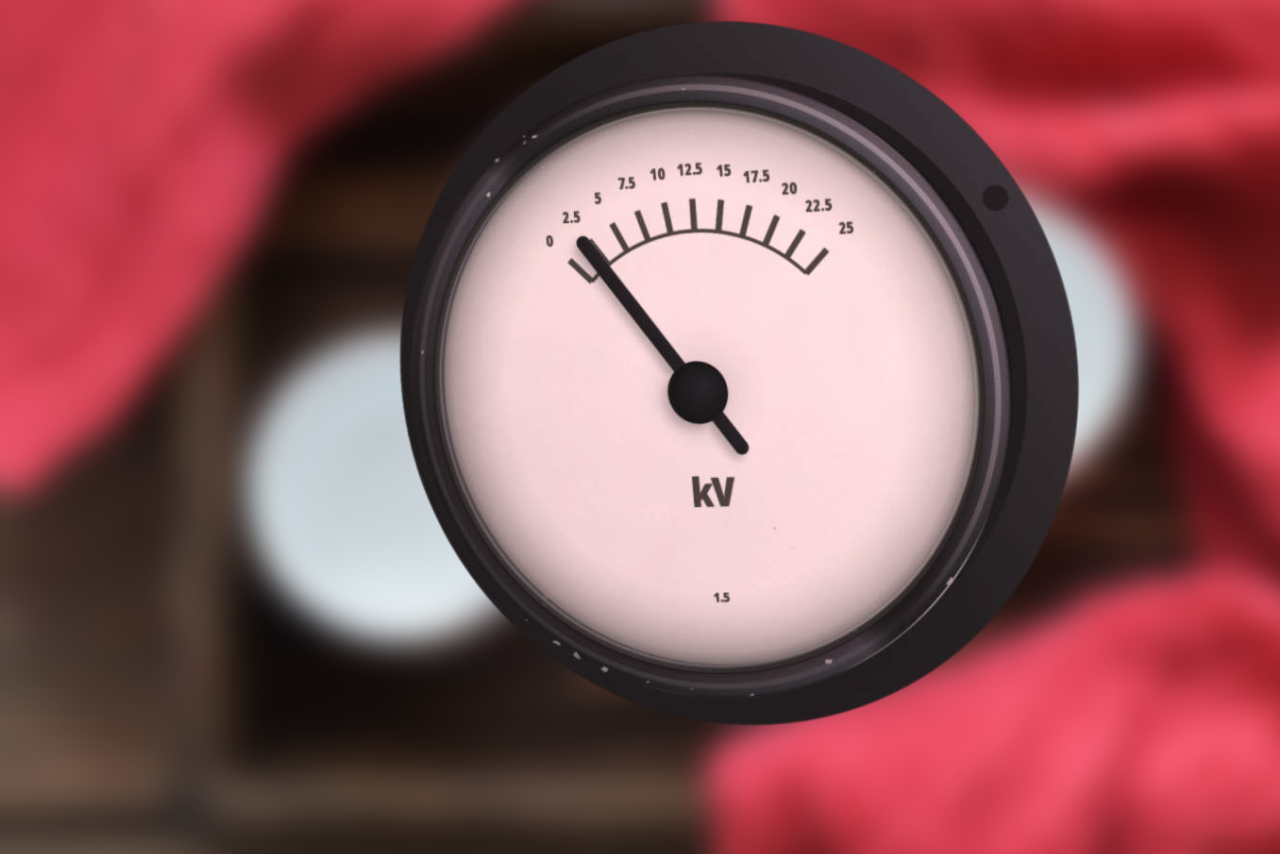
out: value=2.5 unit=kV
